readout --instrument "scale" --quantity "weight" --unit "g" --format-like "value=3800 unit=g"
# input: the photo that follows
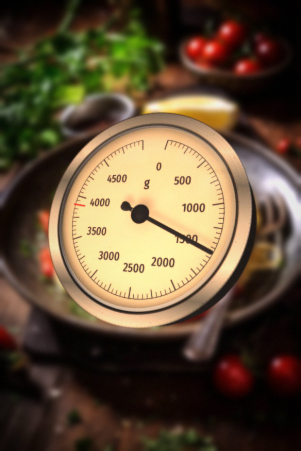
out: value=1500 unit=g
